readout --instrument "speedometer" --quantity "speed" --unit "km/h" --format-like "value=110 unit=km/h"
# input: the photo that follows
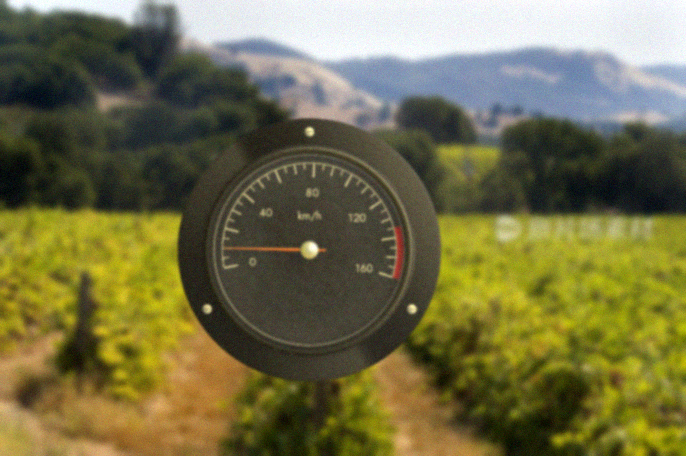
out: value=10 unit=km/h
